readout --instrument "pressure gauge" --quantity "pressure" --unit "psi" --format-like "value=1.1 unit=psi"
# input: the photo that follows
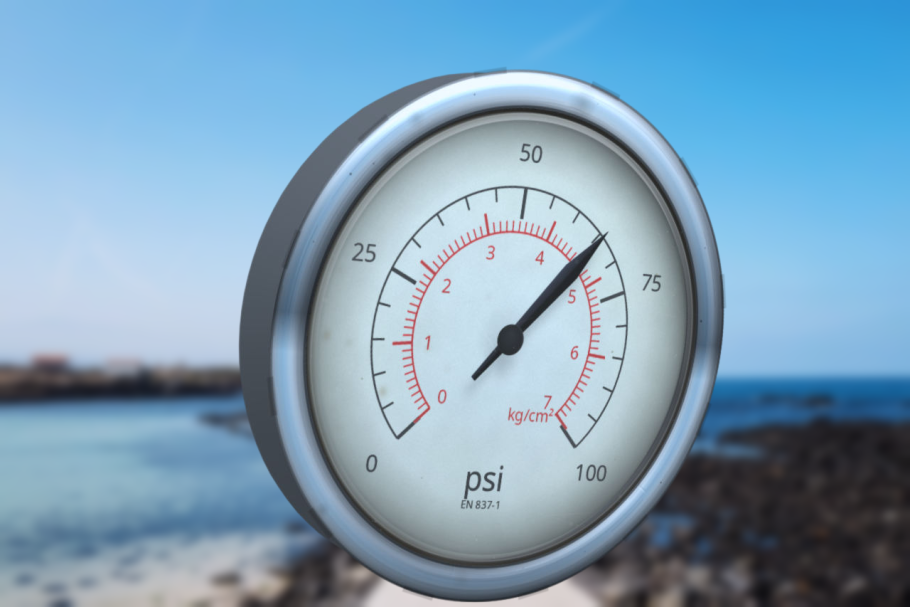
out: value=65 unit=psi
